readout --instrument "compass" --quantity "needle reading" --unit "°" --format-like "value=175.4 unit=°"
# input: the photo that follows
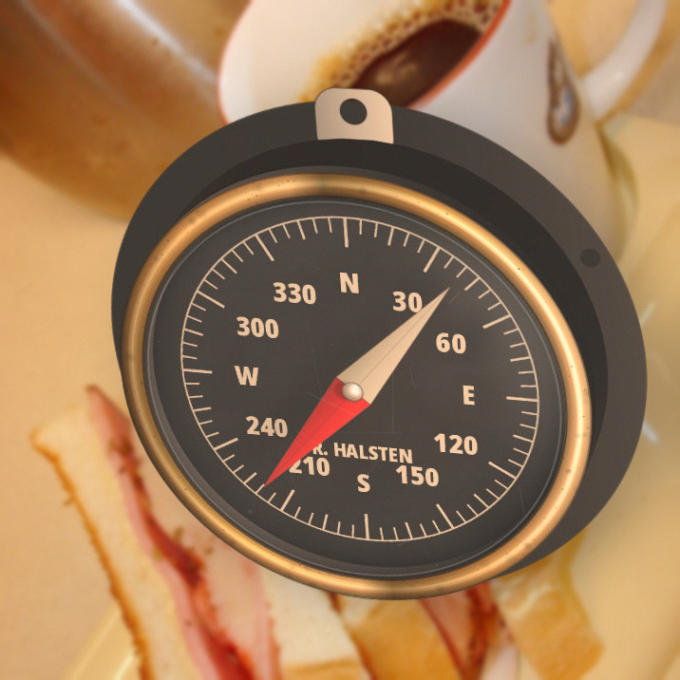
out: value=220 unit=°
